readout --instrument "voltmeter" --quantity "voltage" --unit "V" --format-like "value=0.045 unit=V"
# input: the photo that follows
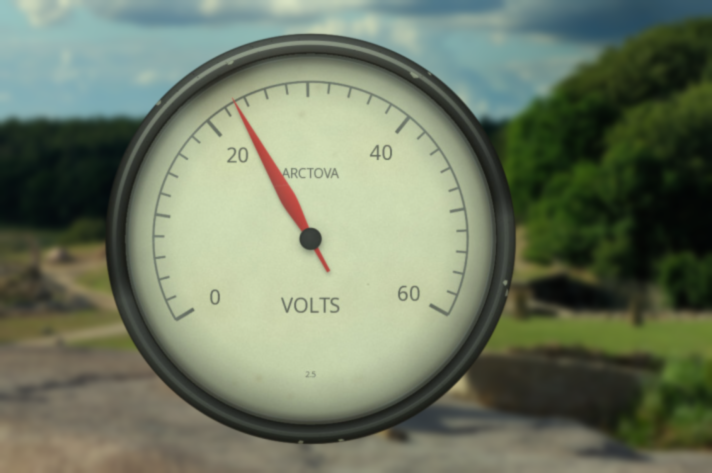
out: value=23 unit=V
